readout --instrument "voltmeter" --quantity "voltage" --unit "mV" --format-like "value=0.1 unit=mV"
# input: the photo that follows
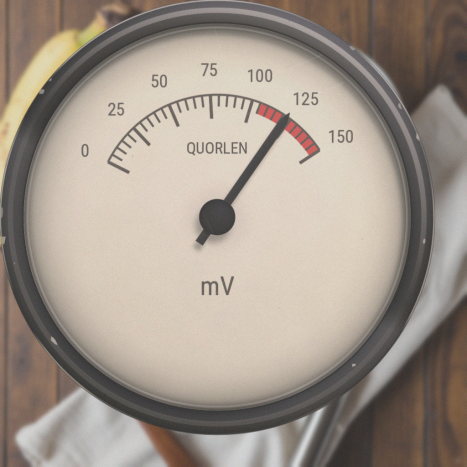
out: value=122.5 unit=mV
